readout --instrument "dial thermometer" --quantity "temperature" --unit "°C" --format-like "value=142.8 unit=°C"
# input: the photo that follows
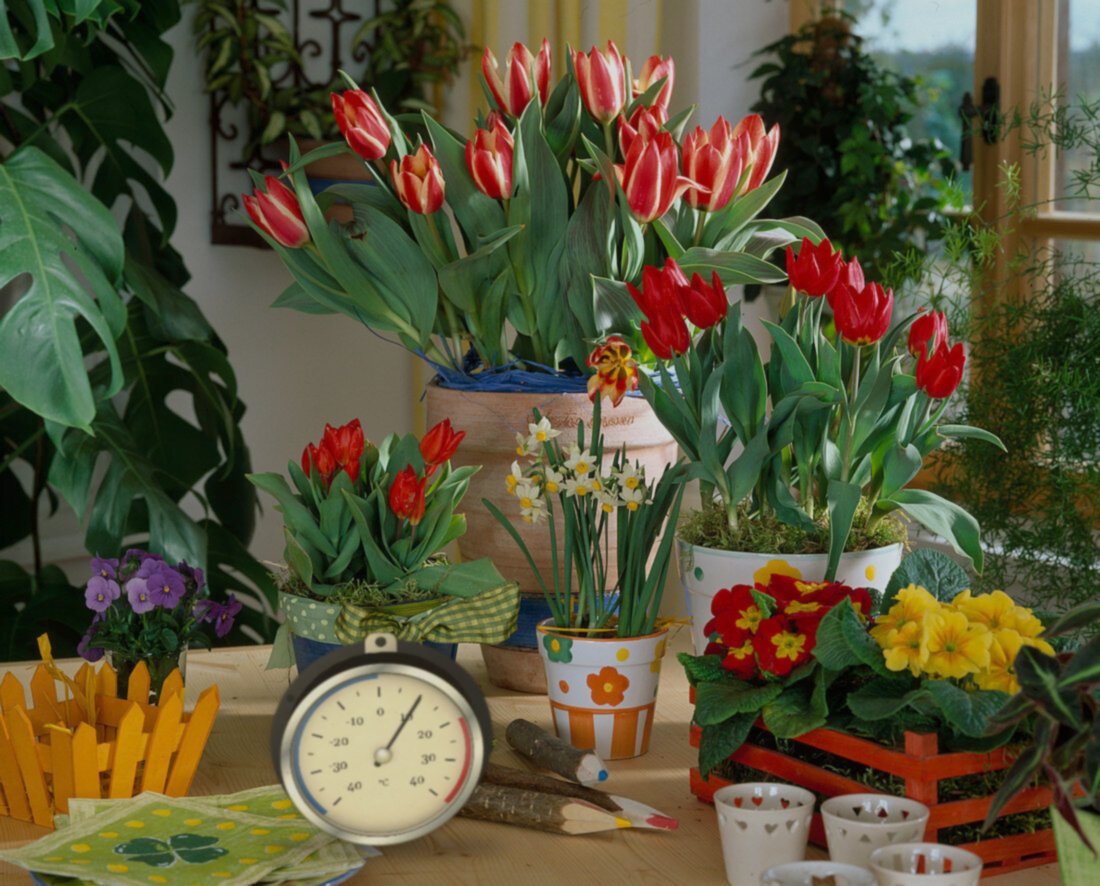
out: value=10 unit=°C
